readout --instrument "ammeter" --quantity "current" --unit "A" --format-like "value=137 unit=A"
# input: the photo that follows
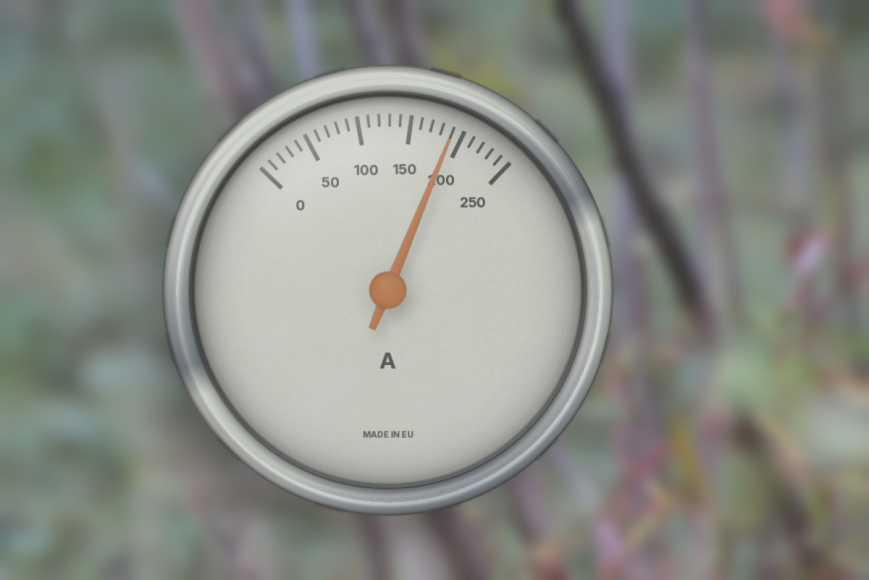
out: value=190 unit=A
